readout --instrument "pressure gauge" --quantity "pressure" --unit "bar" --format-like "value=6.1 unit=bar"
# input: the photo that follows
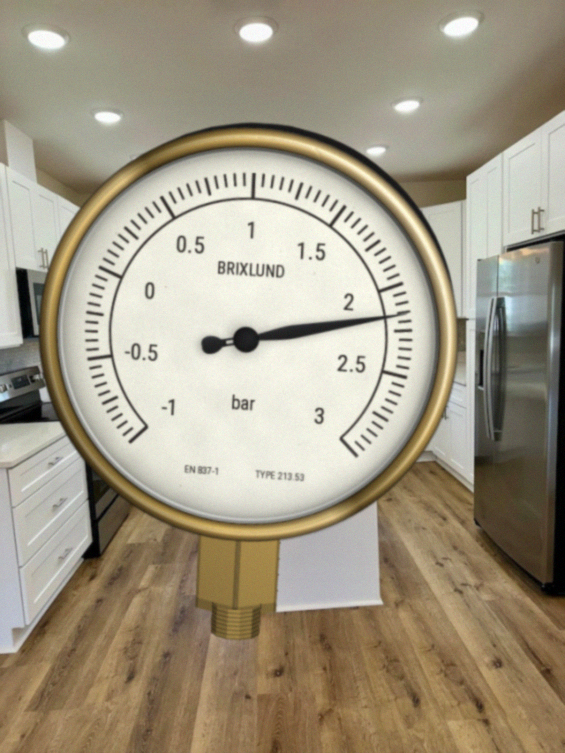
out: value=2.15 unit=bar
